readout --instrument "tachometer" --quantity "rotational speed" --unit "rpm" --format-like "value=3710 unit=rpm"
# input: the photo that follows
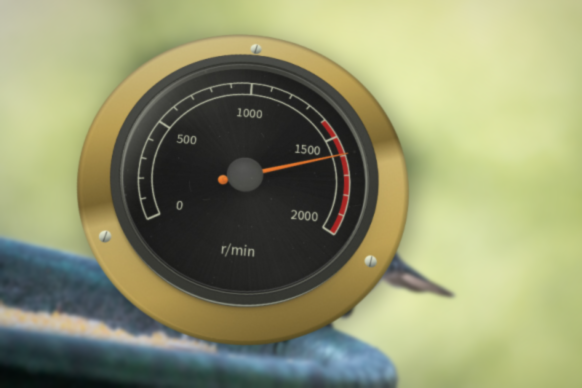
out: value=1600 unit=rpm
